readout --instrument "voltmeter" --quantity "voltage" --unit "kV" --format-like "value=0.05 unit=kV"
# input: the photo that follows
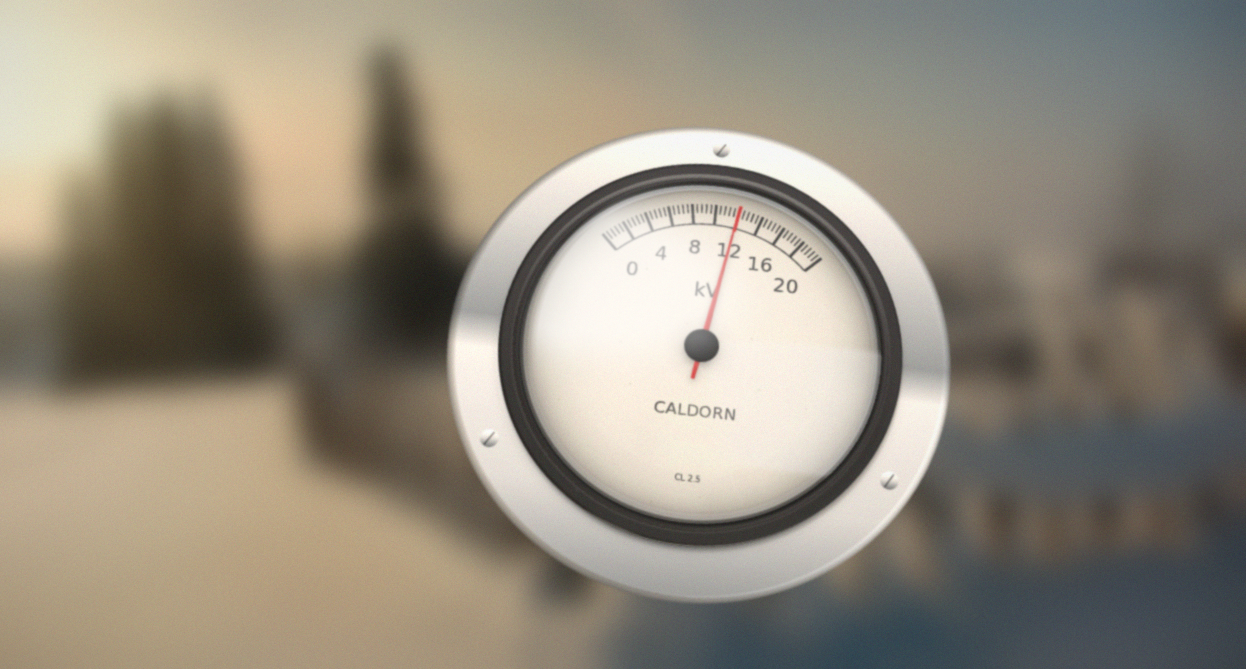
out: value=12 unit=kV
